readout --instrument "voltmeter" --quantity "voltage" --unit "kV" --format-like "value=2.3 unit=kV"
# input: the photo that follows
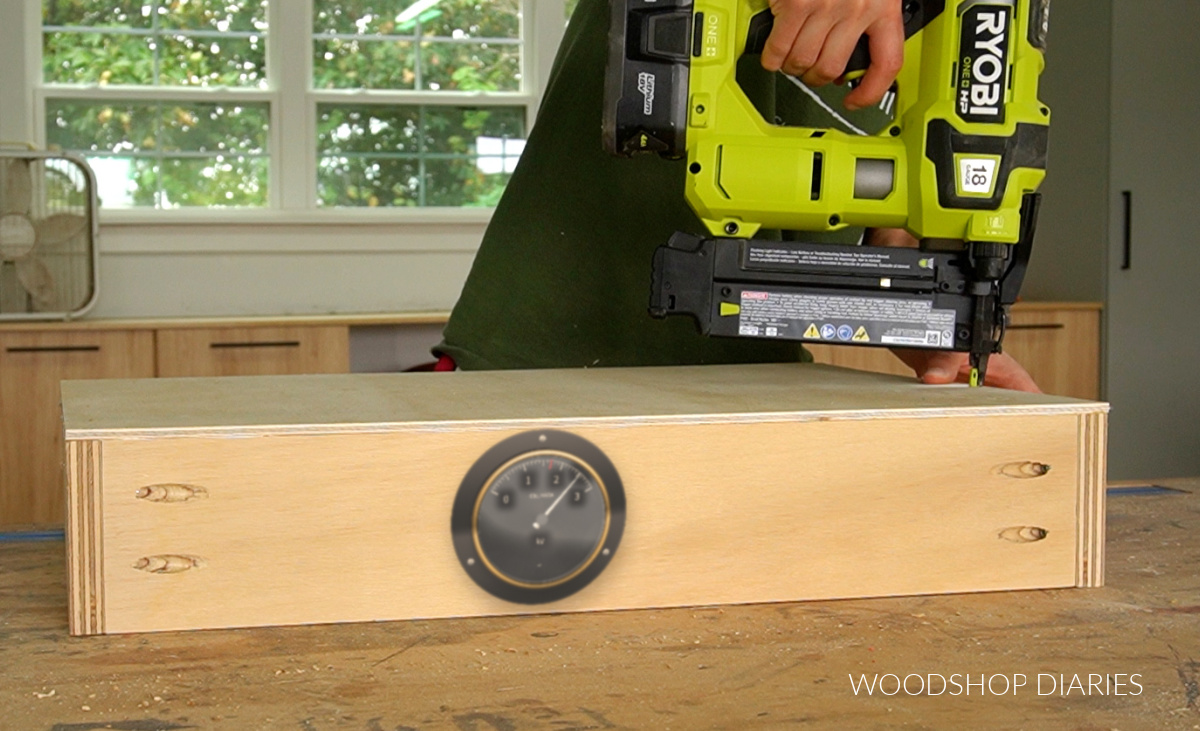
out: value=2.5 unit=kV
